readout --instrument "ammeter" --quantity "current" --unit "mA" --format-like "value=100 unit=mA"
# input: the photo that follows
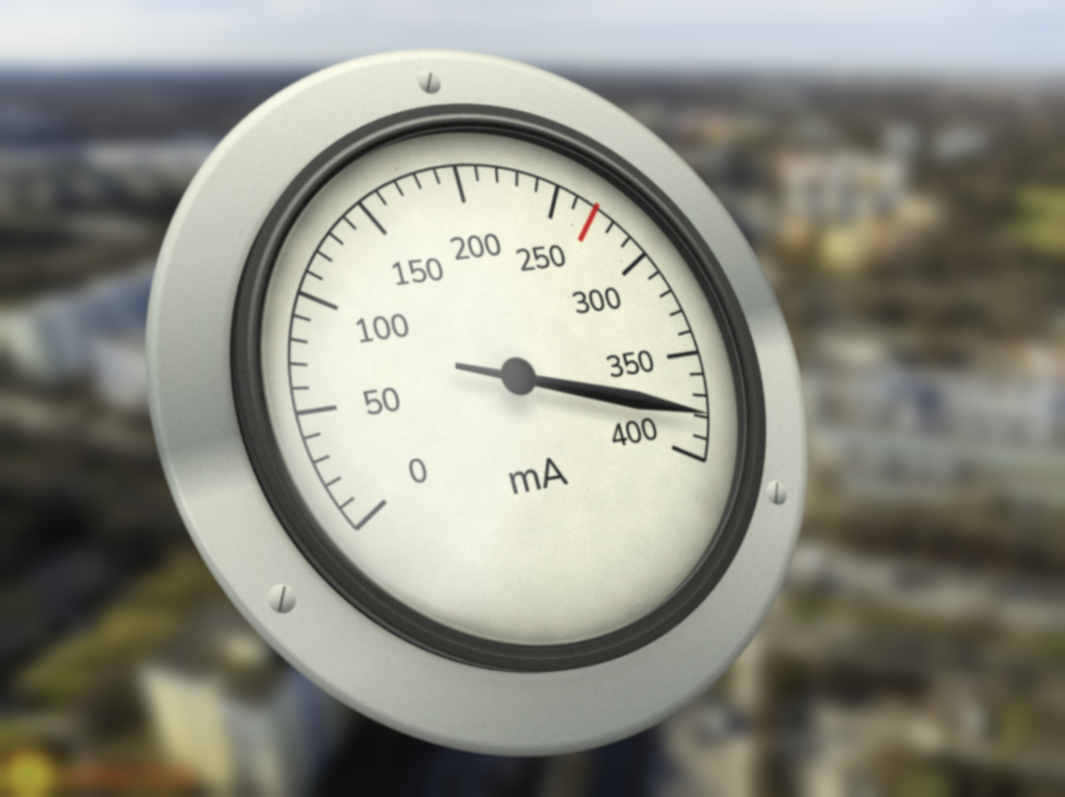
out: value=380 unit=mA
